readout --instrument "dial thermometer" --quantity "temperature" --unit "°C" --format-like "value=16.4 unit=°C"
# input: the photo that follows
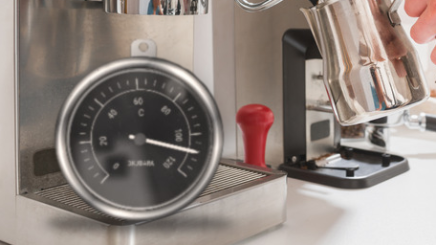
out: value=108 unit=°C
